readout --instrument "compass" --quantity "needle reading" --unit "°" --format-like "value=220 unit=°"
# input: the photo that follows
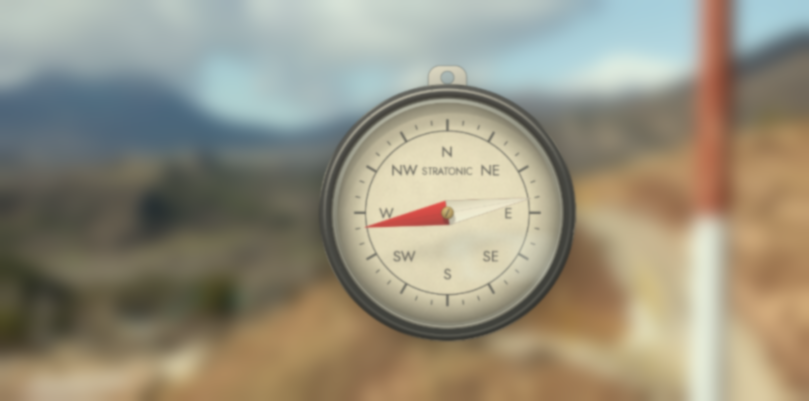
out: value=260 unit=°
